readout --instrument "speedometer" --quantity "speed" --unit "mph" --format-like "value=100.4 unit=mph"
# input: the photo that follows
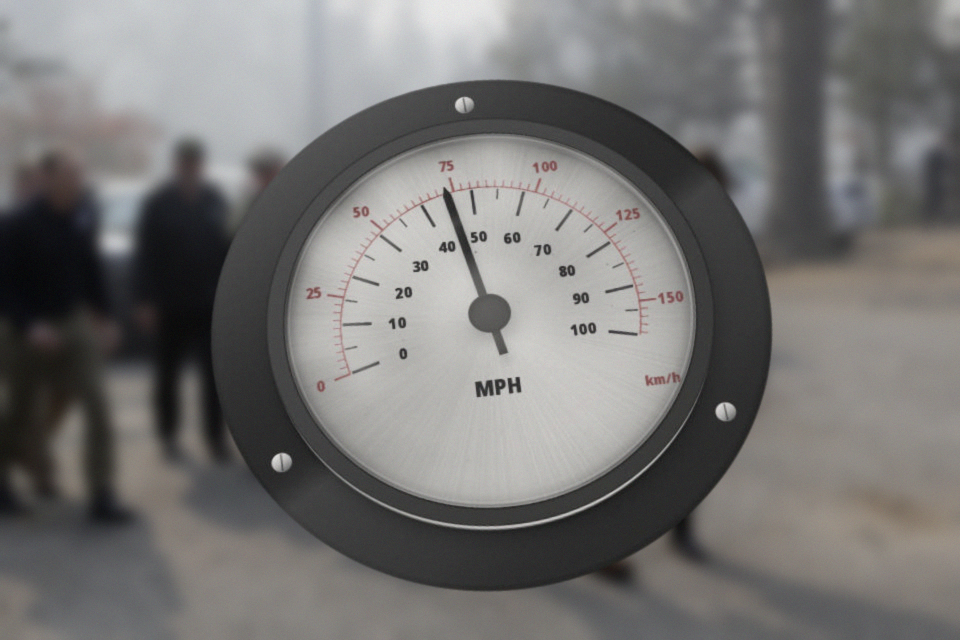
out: value=45 unit=mph
